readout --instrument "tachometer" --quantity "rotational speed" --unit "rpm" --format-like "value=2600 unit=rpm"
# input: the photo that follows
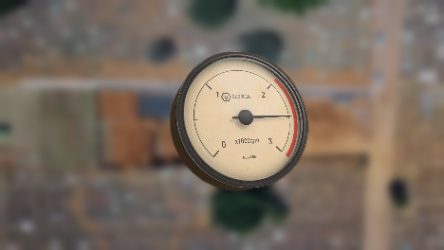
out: value=2500 unit=rpm
